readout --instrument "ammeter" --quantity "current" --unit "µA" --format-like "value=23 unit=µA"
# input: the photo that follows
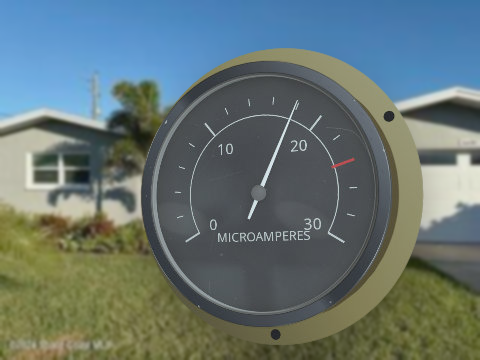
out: value=18 unit=µA
